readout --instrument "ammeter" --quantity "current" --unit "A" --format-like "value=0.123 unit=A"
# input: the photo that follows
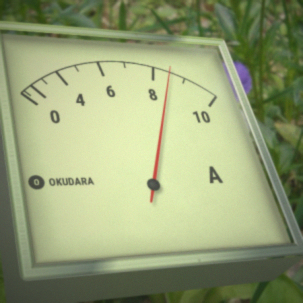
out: value=8.5 unit=A
